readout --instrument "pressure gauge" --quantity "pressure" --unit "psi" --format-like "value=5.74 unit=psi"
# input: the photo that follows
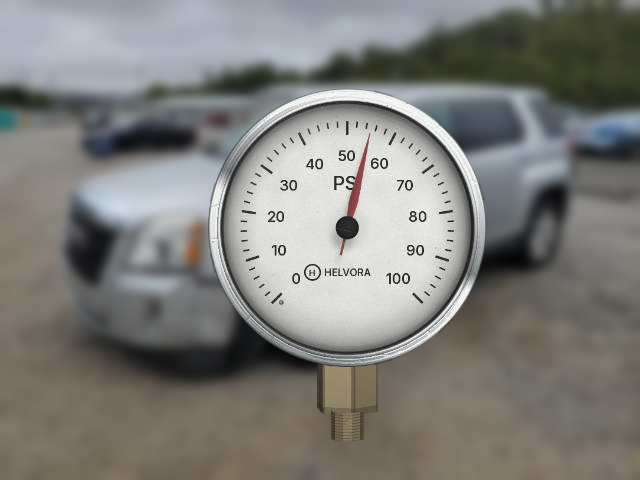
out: value=55 unit=psi
